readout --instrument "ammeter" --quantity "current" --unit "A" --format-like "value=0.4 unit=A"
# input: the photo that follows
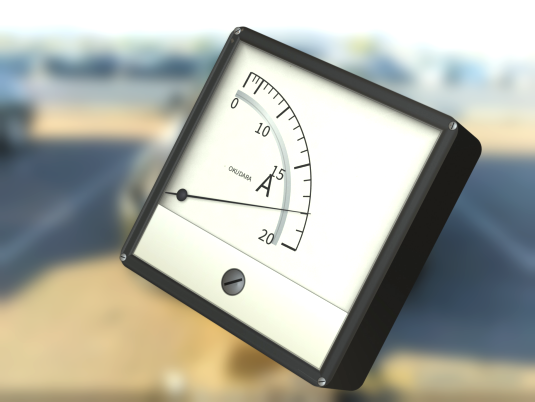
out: value=18 unit=A
